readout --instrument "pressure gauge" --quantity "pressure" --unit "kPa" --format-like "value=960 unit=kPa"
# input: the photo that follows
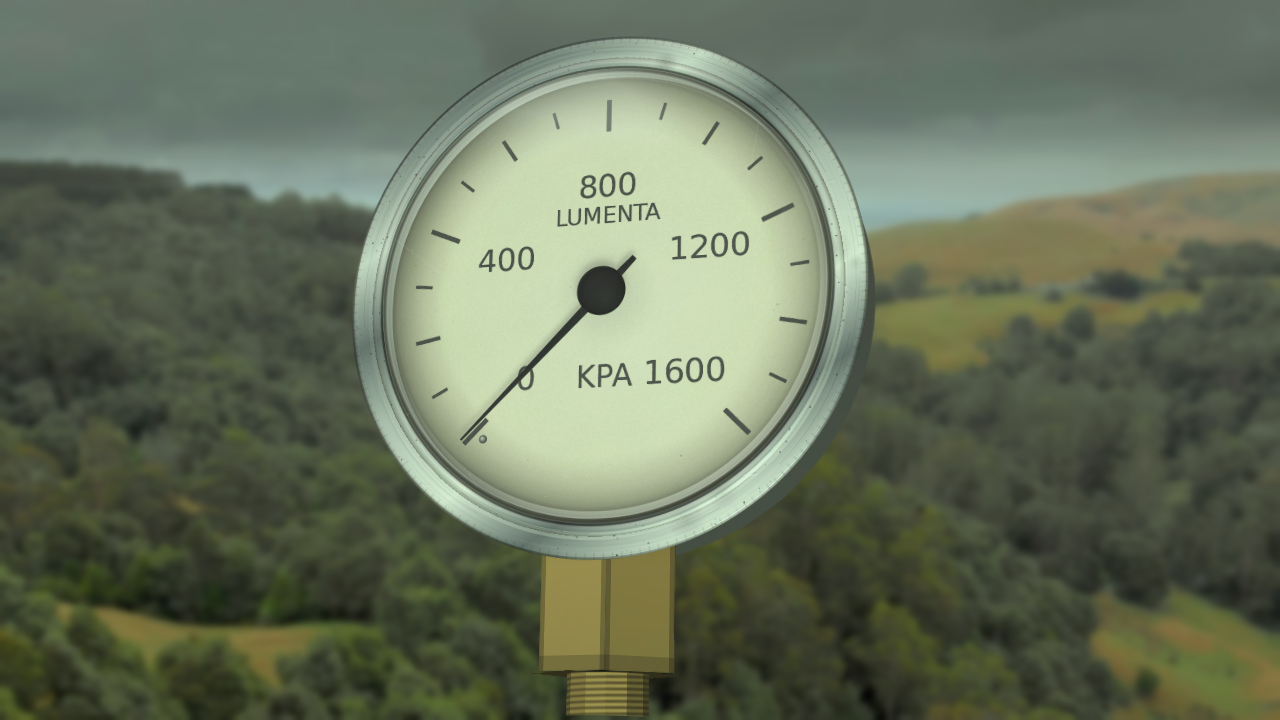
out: value=0 unit=kPa
